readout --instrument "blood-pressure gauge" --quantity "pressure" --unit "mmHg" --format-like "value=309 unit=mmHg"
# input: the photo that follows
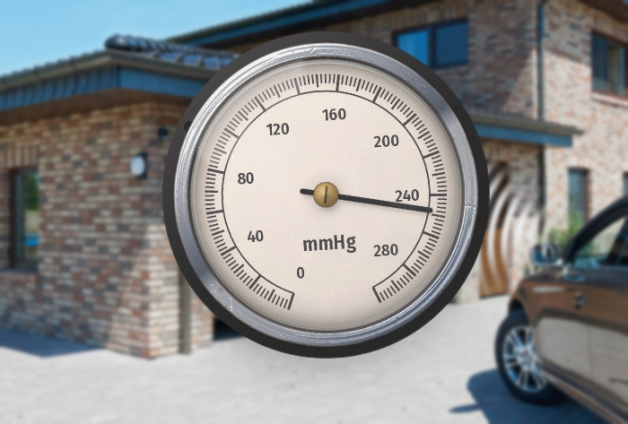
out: value=248 unit=mmHg
